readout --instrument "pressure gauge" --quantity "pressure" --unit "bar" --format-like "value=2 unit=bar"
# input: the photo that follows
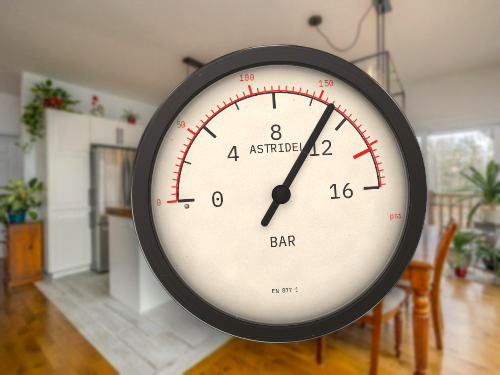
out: value=11 unit=bar
